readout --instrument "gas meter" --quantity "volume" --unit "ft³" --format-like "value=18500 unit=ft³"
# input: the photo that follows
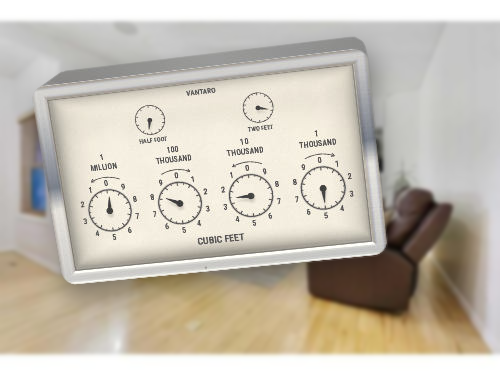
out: value=982500 unit=ft³
